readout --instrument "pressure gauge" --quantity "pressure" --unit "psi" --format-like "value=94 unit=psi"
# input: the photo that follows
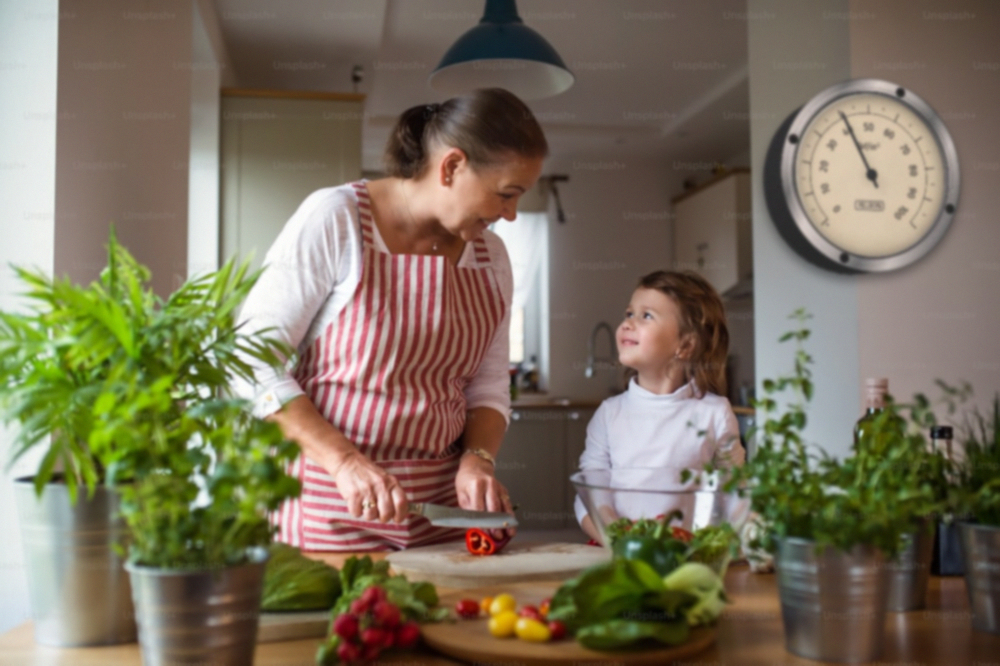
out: value=40 unit=psi
